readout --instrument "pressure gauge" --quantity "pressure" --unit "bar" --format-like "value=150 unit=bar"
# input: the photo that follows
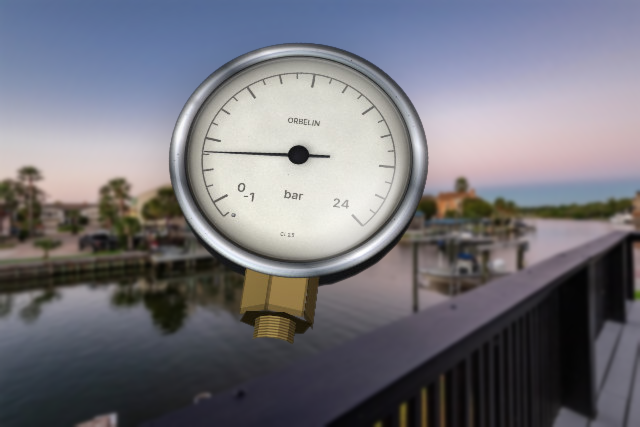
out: value=3 unit=bar
